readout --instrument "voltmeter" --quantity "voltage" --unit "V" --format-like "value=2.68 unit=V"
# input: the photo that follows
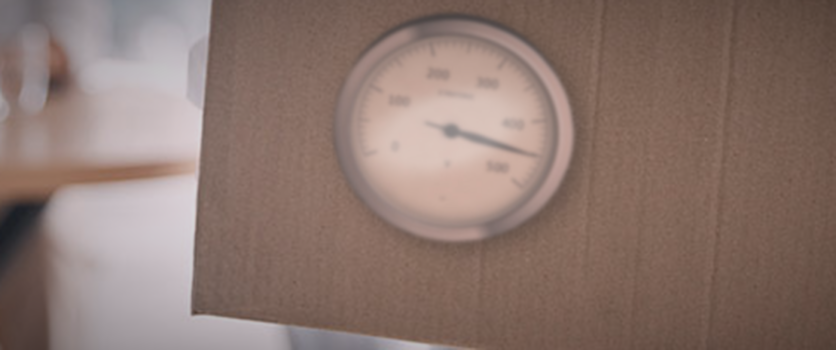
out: value=450 unit=V
